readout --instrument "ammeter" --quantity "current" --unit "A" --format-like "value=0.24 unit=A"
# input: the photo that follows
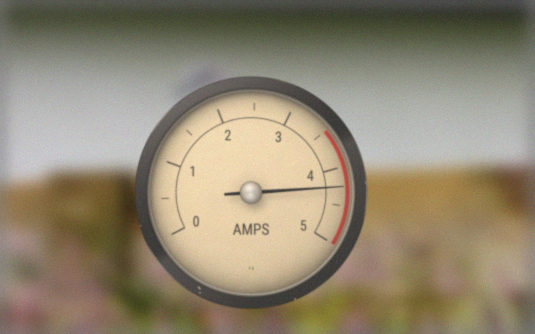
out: value=4.25 unit=A
